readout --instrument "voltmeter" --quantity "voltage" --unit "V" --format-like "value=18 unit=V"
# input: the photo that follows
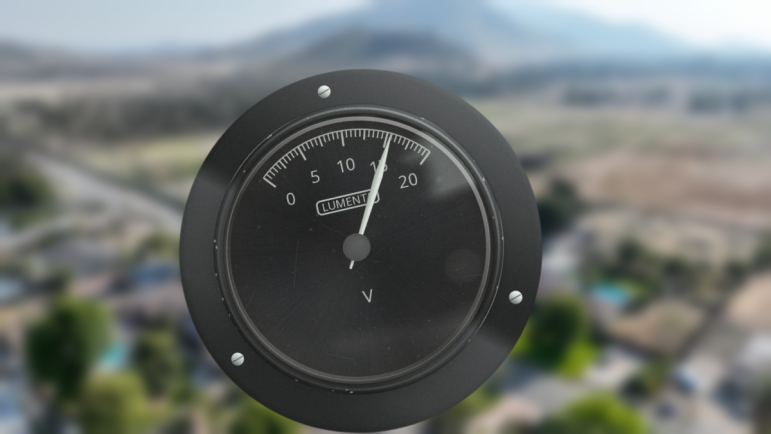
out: value=15.5 unit=V
